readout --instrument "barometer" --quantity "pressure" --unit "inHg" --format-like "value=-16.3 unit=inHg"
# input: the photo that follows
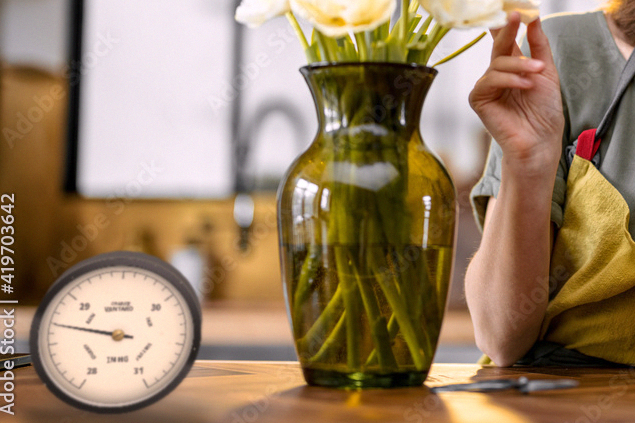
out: value=28.7 unit=inHg
